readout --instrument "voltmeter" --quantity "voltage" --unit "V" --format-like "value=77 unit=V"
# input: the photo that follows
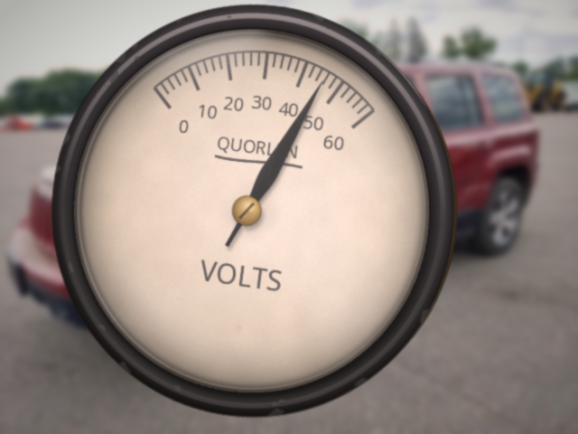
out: value=46 unit=V
